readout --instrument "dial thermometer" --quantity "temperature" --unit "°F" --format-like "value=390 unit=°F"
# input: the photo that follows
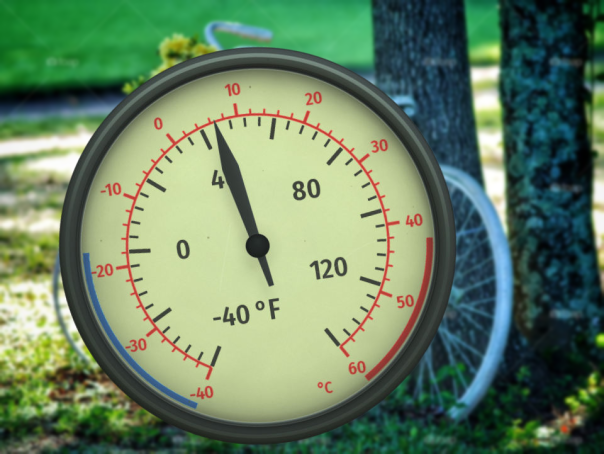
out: value=44 unit=°F
